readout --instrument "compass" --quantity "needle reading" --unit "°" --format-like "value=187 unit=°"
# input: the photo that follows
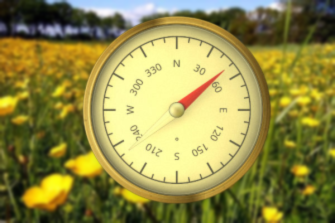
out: value=50 unit=°
